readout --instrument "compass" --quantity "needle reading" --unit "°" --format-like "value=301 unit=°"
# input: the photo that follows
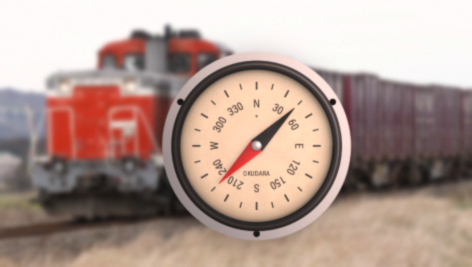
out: value=225 unit=°
